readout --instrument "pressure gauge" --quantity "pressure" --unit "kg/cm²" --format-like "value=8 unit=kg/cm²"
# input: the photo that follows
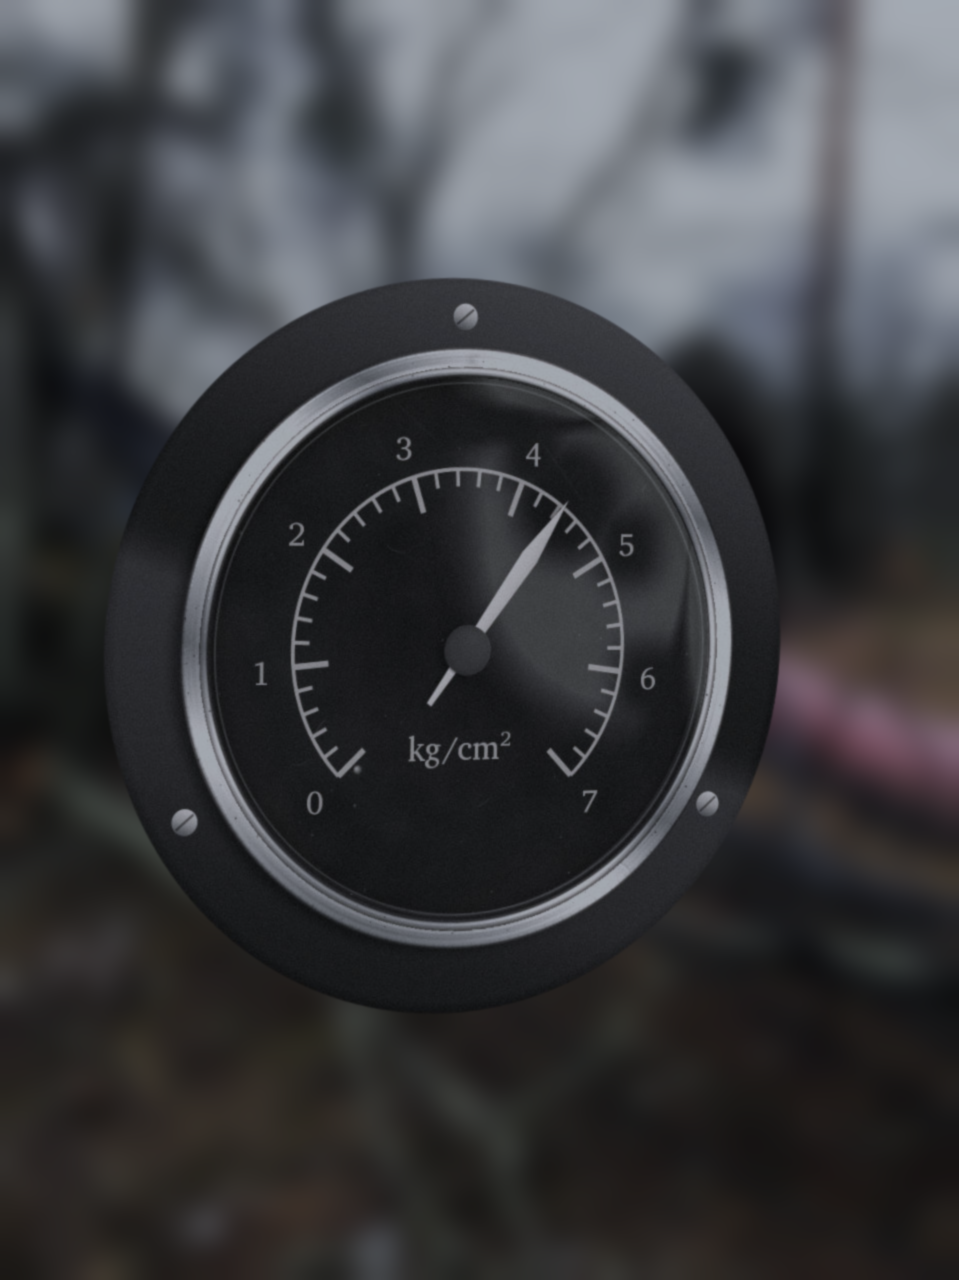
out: value=4.4 unit=kg/cm²
